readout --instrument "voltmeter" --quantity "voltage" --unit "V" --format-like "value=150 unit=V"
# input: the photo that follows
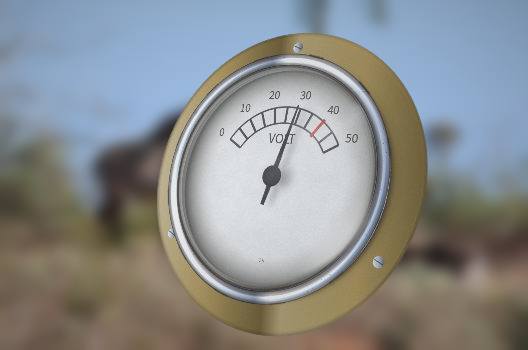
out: value=30 unit=V
